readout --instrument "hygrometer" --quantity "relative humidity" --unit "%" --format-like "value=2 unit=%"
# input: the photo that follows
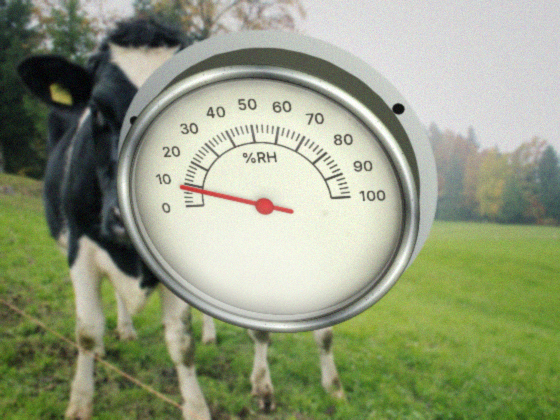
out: value=10 unit=%
